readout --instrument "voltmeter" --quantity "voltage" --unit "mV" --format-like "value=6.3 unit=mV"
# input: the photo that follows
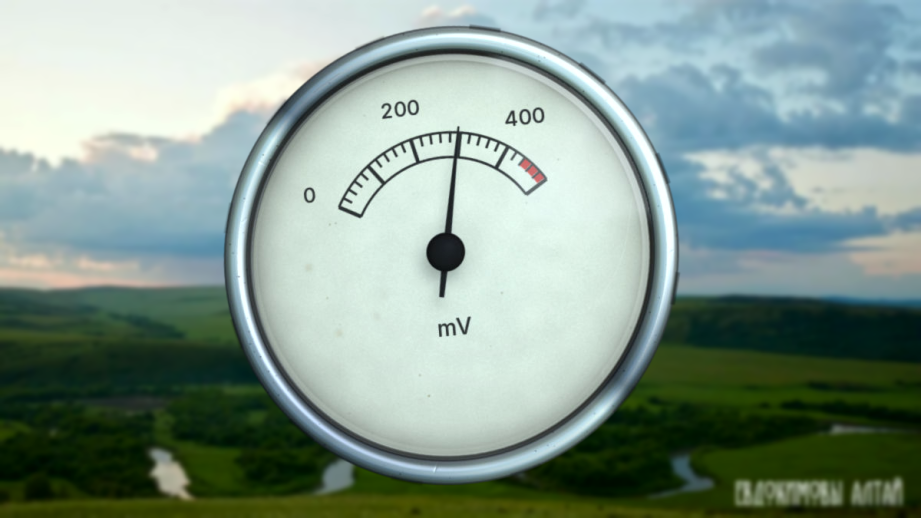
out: value=300 unit=mV
